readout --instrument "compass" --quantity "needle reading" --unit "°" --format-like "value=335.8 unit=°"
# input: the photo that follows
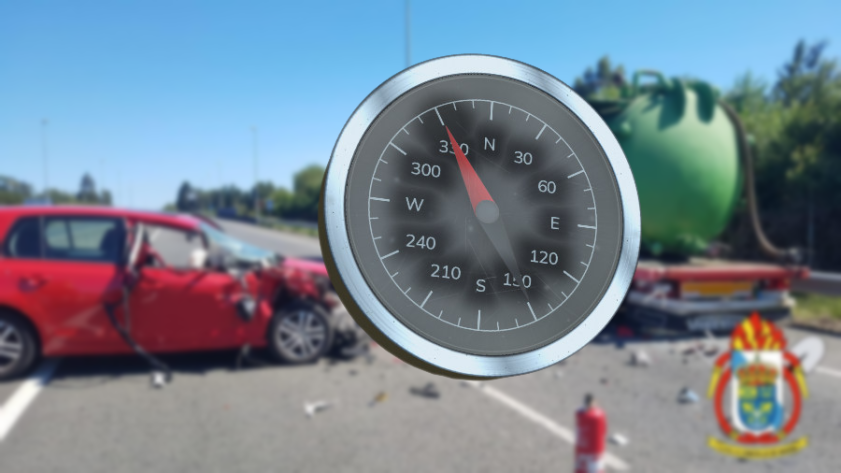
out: value=330 unit=°
